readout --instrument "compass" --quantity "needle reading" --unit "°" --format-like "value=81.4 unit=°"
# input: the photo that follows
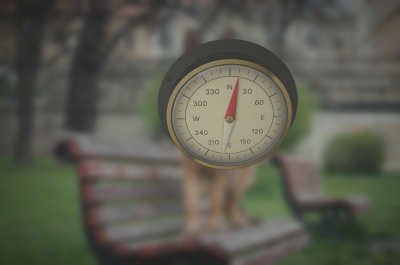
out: value=10 unit=°
